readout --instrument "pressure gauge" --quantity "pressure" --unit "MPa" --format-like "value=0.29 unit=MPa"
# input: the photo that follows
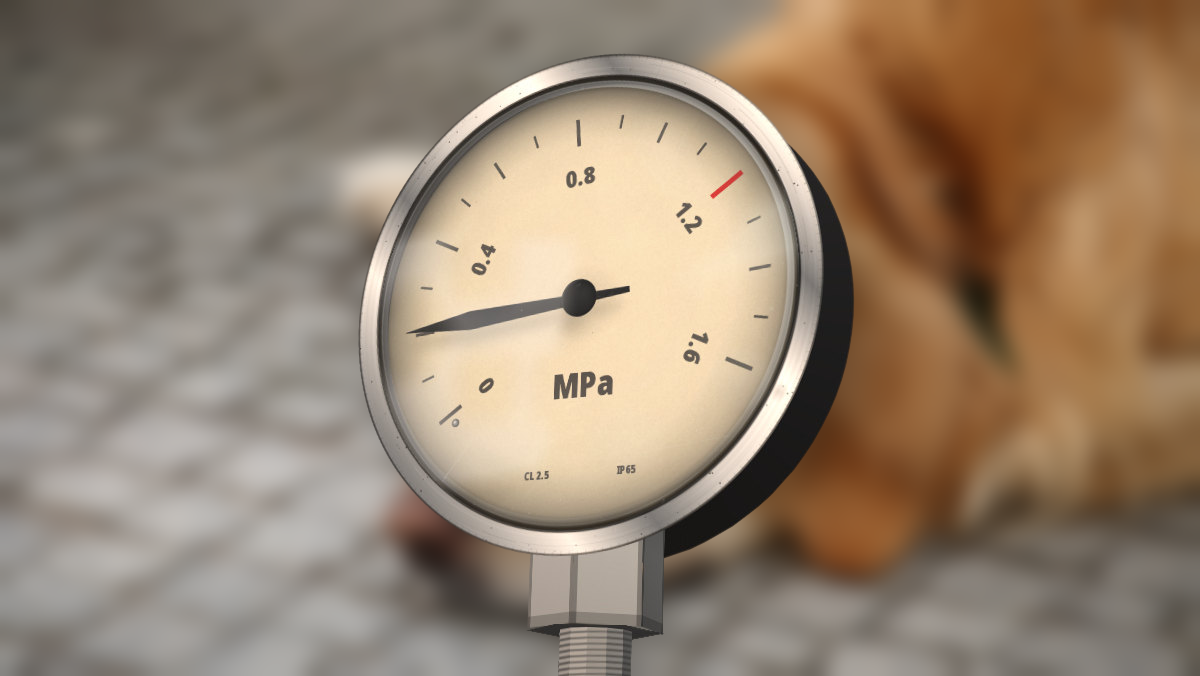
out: value=0.2 unit=MPa
